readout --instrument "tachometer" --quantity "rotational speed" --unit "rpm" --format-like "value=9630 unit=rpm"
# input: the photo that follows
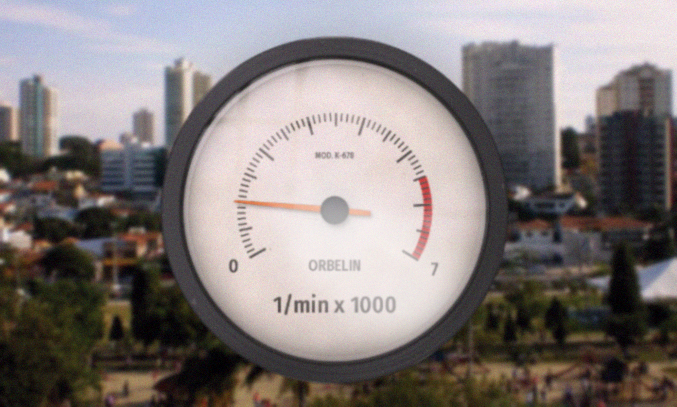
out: value=1000 unit=rpm
